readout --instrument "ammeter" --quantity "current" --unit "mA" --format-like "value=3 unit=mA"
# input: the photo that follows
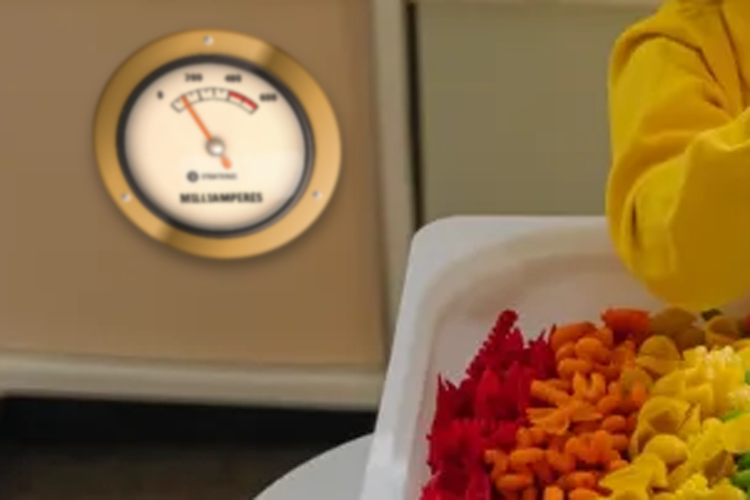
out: value=100 unit=mA
